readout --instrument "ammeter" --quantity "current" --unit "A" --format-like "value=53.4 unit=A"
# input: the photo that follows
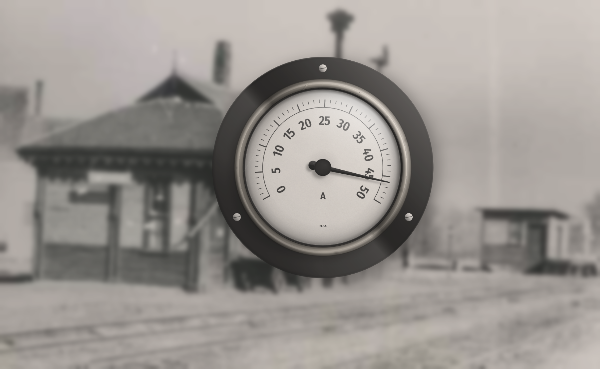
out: value=46 unit=A
